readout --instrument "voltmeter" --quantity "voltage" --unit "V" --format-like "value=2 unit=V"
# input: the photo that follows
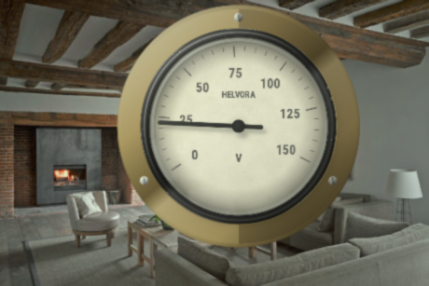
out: value=22.5 unit=V
